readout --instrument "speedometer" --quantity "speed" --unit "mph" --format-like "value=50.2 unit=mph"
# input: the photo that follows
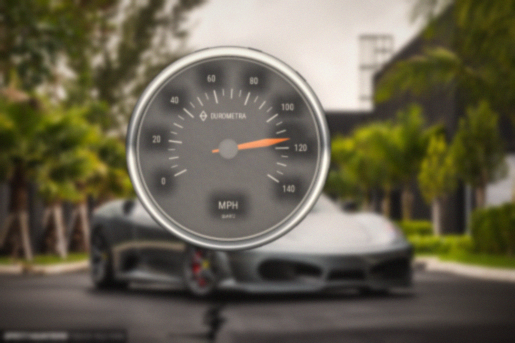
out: value=115 unit=mph
